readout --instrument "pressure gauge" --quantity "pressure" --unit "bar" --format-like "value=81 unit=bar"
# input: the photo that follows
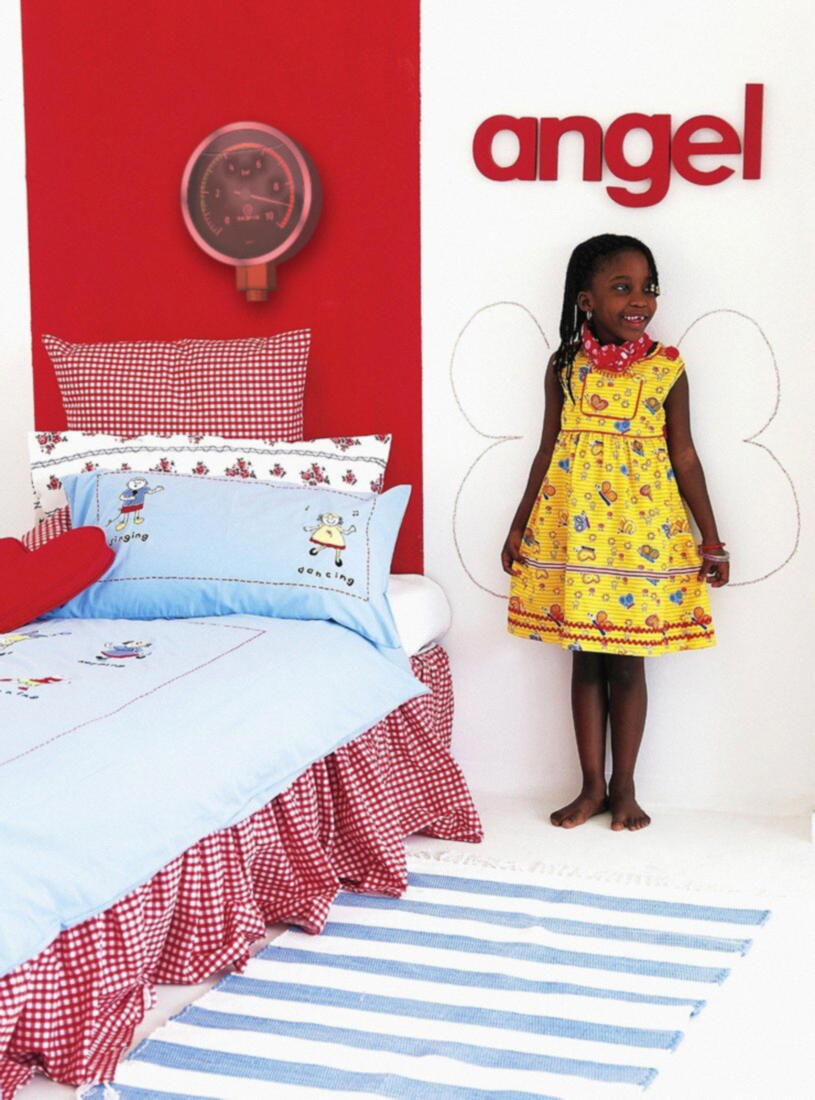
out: value=9 unit=bar
